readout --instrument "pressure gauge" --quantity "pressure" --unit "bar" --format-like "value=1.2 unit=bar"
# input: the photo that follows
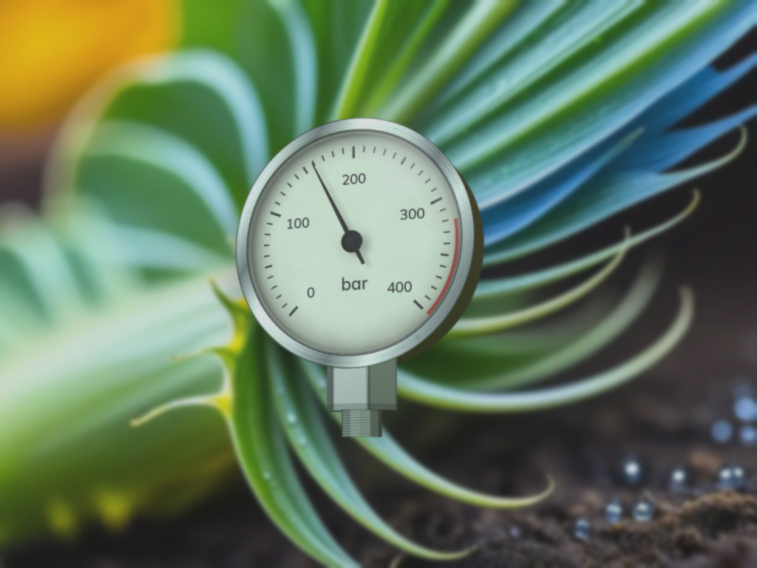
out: value=160 unit=bar
